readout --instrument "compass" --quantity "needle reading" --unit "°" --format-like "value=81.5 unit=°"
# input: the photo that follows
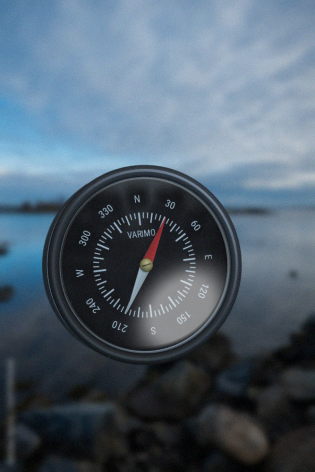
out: value=30 unit=°
